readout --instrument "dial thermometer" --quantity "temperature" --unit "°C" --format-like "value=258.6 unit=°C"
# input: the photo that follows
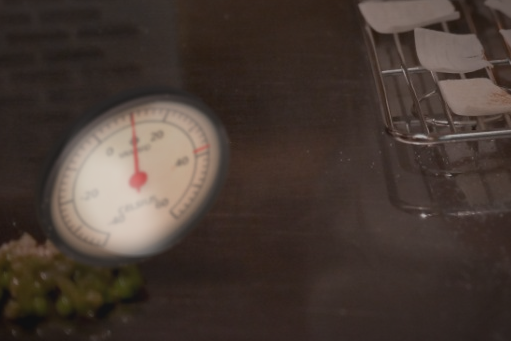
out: value=10 unit=°C
